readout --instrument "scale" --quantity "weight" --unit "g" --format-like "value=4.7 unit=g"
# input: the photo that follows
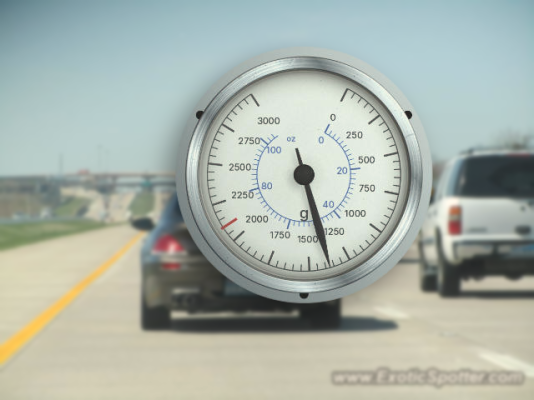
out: value=1375 unit=g
